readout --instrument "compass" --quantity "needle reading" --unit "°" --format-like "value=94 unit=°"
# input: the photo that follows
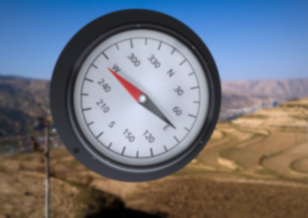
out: value=262.5 unit=°
